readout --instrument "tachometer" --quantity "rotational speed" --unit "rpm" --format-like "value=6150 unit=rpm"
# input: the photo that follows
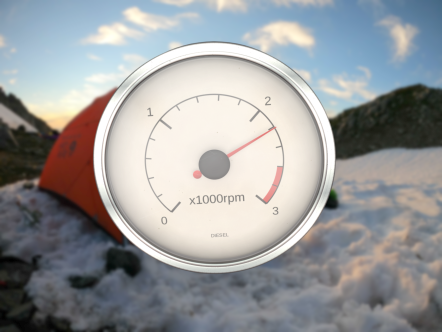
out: value=2200 unit=rpm
